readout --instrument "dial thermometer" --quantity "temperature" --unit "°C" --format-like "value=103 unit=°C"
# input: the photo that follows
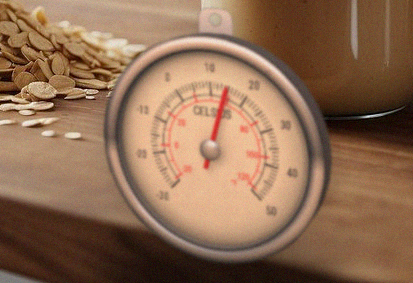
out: value=15 unit=°C
